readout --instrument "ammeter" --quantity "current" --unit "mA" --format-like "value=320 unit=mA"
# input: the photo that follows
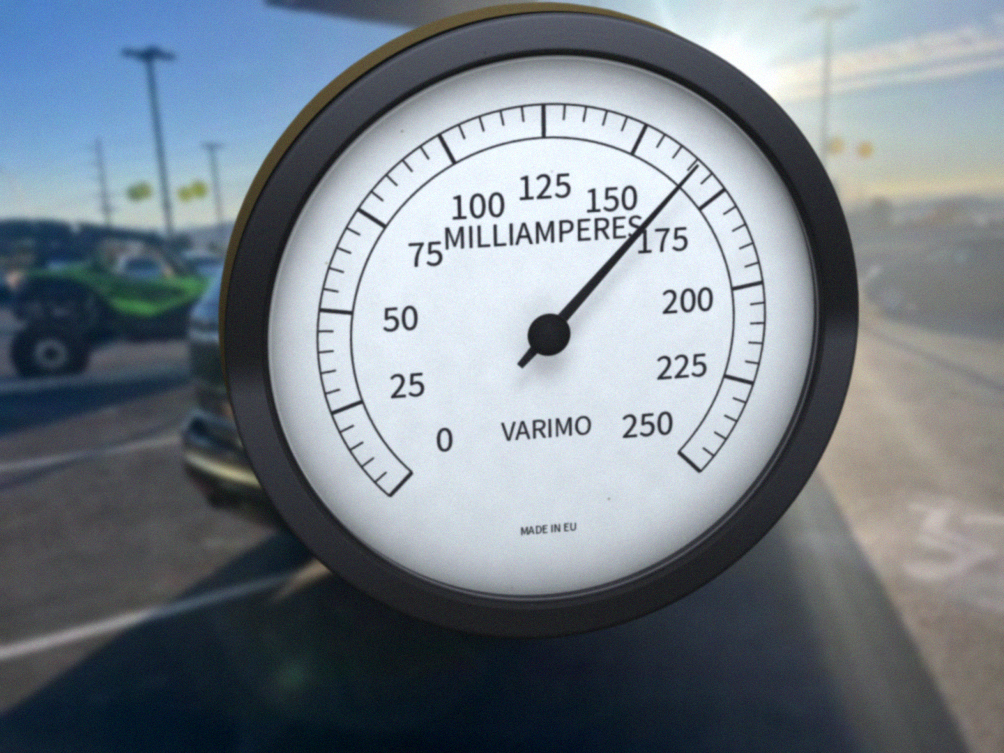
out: value=165 unit=mA
